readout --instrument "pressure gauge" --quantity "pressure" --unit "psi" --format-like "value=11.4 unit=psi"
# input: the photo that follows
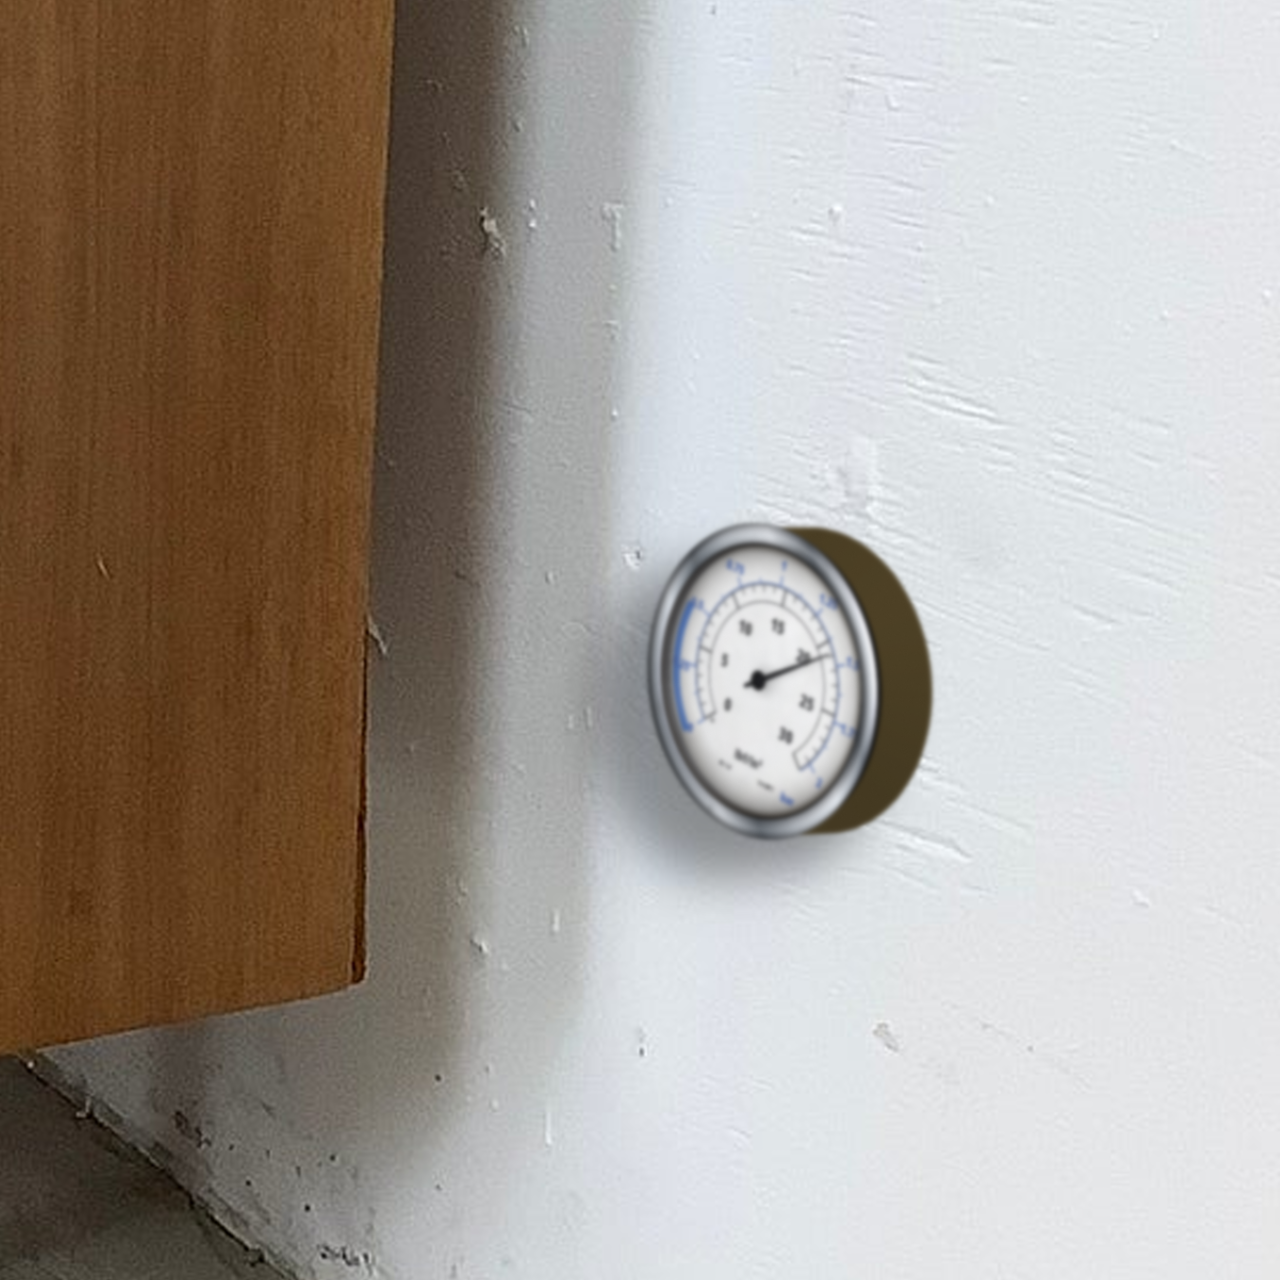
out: value=21 unit=psi
